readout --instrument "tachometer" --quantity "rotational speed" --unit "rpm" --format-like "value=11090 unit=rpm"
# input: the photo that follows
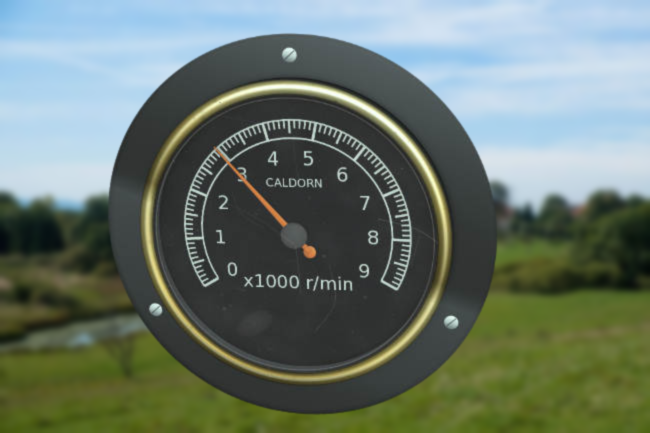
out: value=3000 unit=rpm
